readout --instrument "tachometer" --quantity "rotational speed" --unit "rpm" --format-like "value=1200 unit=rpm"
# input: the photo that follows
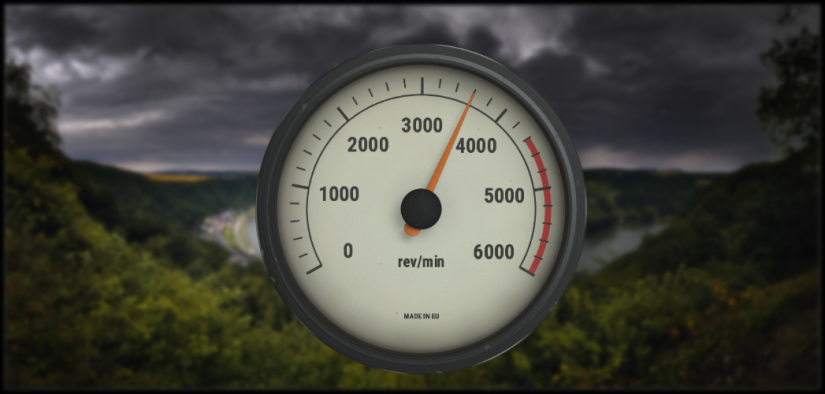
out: value=3600 unit=rpm
